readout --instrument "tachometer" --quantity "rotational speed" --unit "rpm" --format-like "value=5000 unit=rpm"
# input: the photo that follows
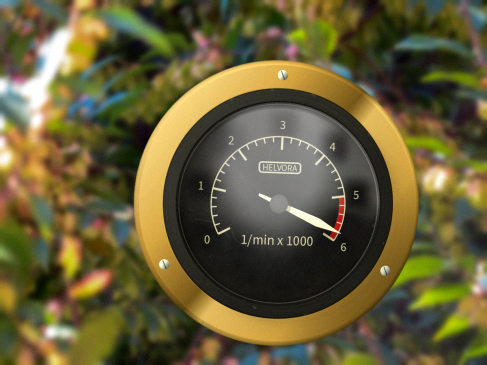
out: value=5800 unit=rpm
